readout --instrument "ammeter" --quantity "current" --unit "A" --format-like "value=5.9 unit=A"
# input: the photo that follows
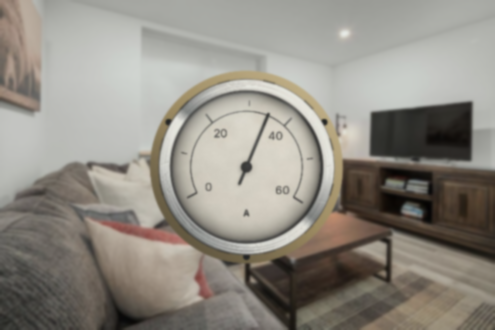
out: value=35 unit=A
